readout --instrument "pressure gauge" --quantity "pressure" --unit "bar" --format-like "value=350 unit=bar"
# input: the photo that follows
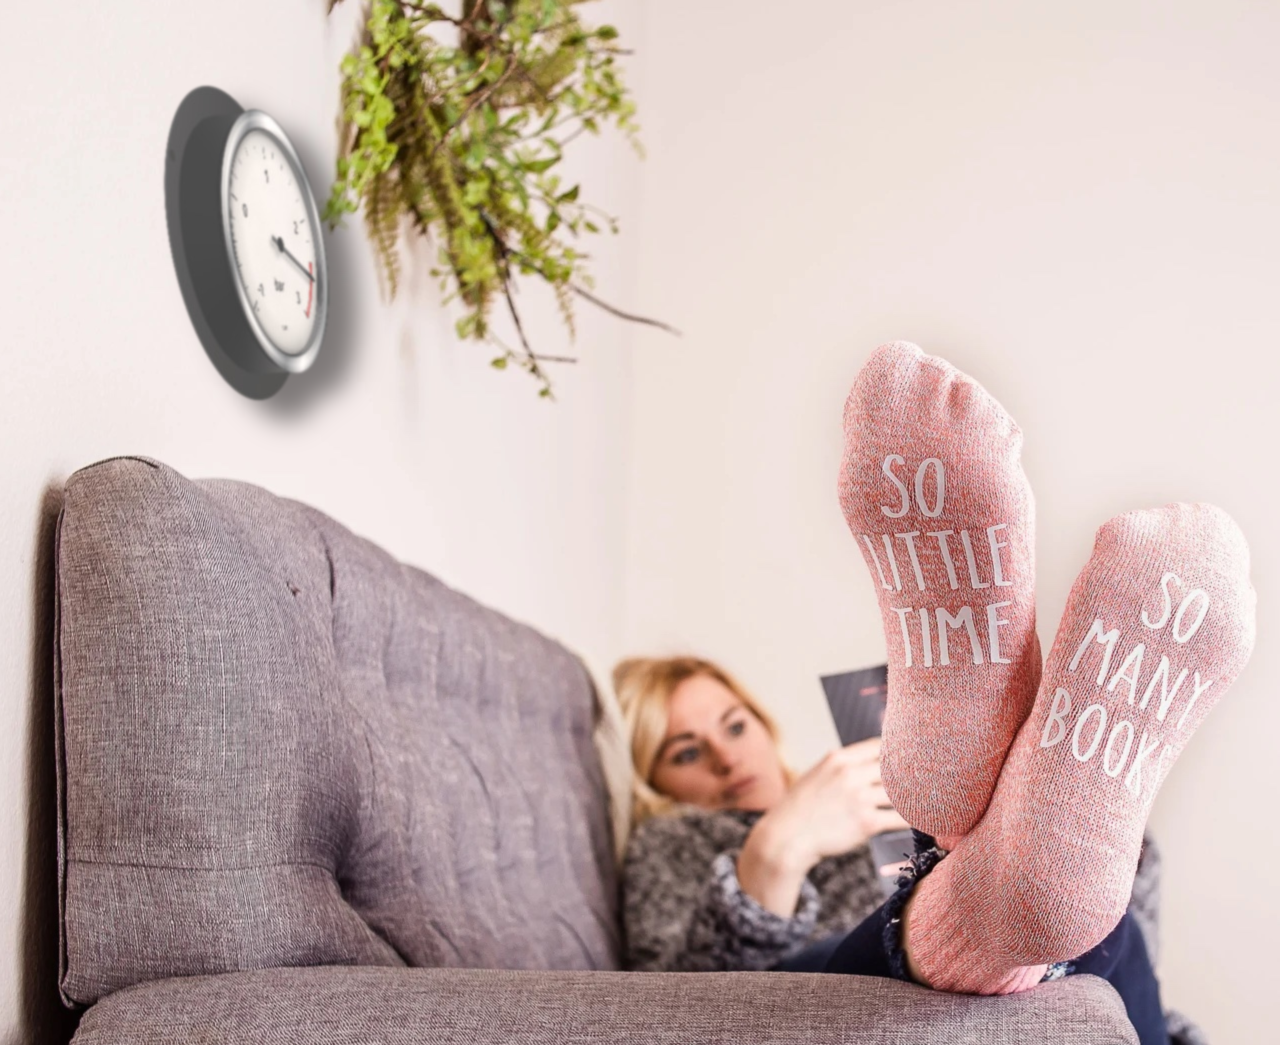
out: value=2.6 unit=bar
